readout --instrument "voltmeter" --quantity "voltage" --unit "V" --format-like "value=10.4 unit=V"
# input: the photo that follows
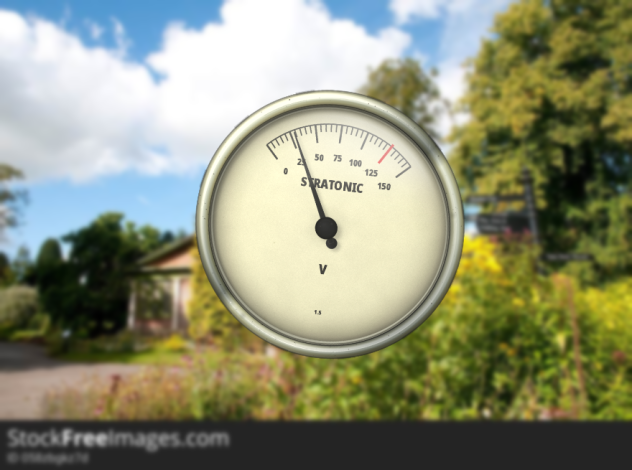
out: value=30 unit=V
